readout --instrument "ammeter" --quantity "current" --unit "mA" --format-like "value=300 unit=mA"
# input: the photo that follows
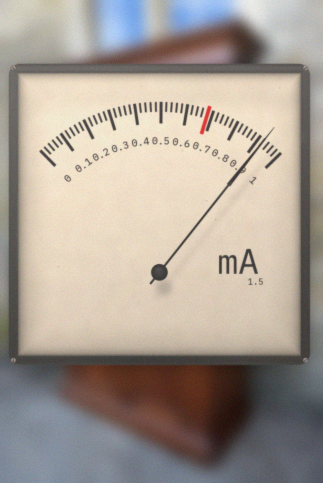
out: value=0.92 unit=mA
